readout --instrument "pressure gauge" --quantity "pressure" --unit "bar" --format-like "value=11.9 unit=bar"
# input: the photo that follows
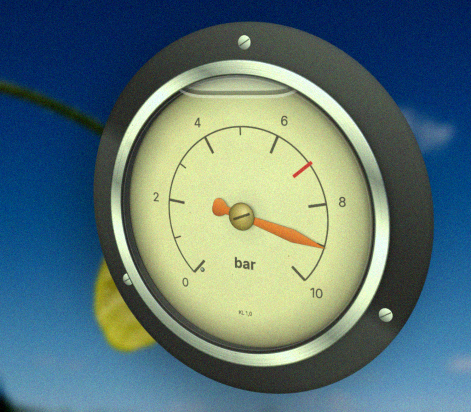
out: value=9 unit=bar
